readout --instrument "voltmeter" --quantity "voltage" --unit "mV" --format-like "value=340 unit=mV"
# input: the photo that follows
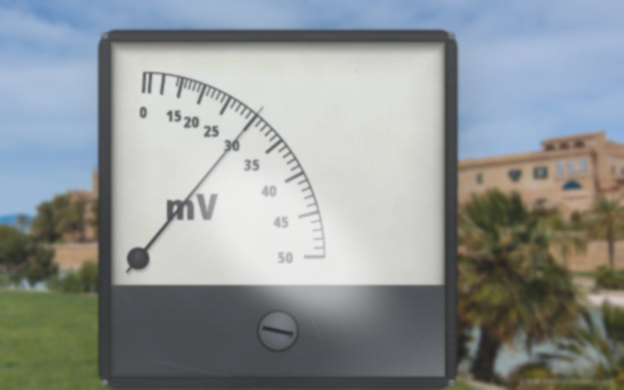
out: value=30 unit=mV
